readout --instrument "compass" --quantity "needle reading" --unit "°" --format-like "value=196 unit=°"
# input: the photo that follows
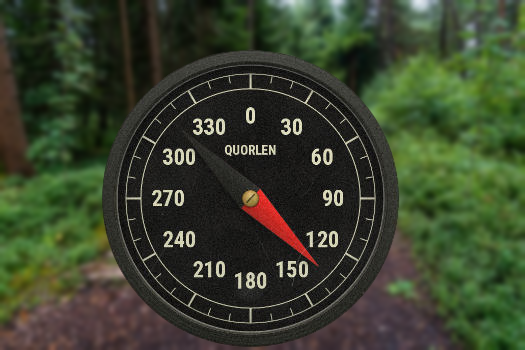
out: value=135 unit=°
